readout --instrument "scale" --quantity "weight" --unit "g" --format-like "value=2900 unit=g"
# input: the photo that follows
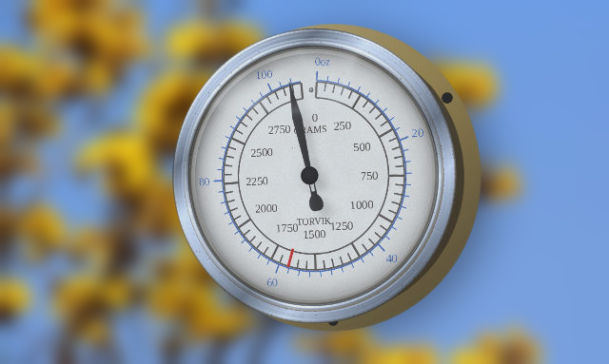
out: value=2950 unit=g
